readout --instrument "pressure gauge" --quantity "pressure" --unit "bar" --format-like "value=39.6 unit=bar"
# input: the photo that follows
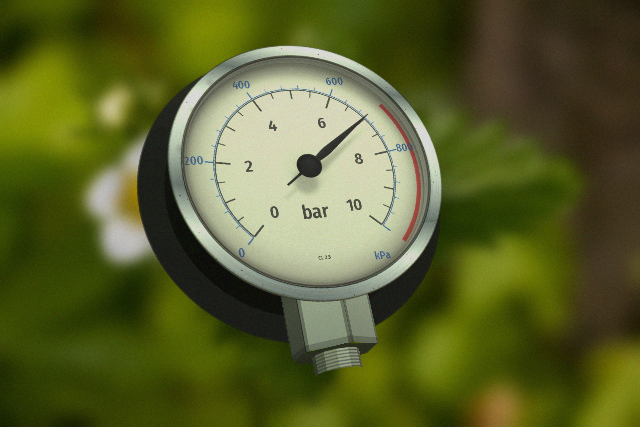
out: value=7 unit=bar
